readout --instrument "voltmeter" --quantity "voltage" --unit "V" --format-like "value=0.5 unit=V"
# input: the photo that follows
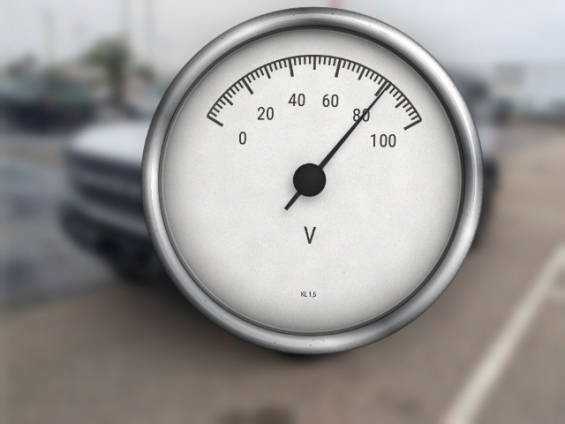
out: value=82 unit=V
